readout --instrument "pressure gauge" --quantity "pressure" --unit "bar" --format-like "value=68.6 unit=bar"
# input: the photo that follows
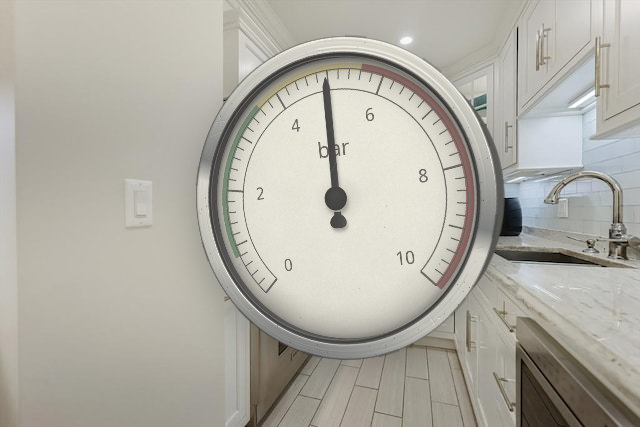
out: value=5 unit=bar
